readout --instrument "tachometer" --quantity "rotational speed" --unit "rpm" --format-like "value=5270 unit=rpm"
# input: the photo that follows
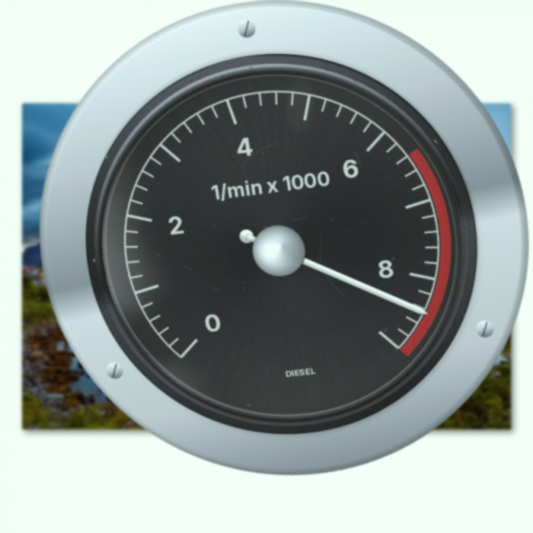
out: value=8400 unit=rpm
